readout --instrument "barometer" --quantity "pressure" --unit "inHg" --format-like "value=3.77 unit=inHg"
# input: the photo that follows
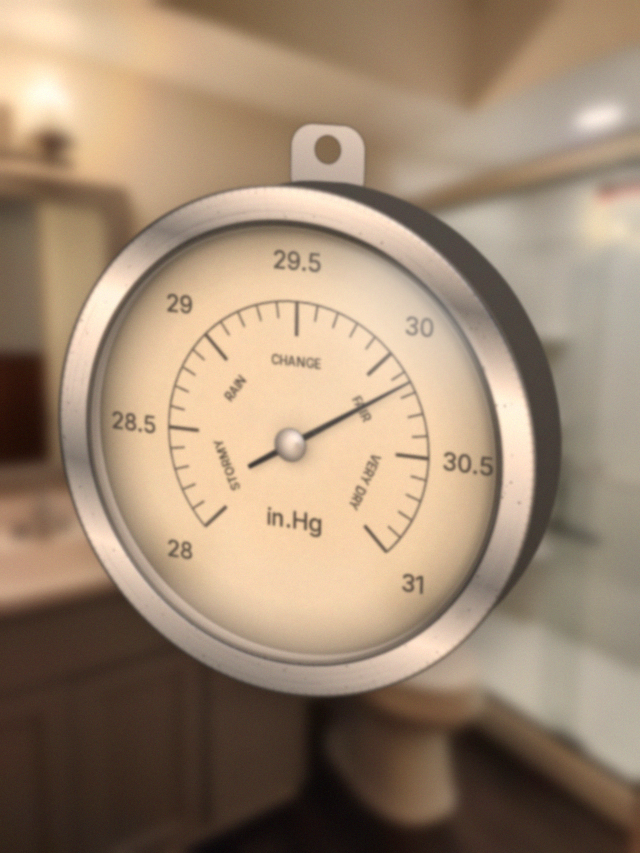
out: value=30.15 unit=inHg
